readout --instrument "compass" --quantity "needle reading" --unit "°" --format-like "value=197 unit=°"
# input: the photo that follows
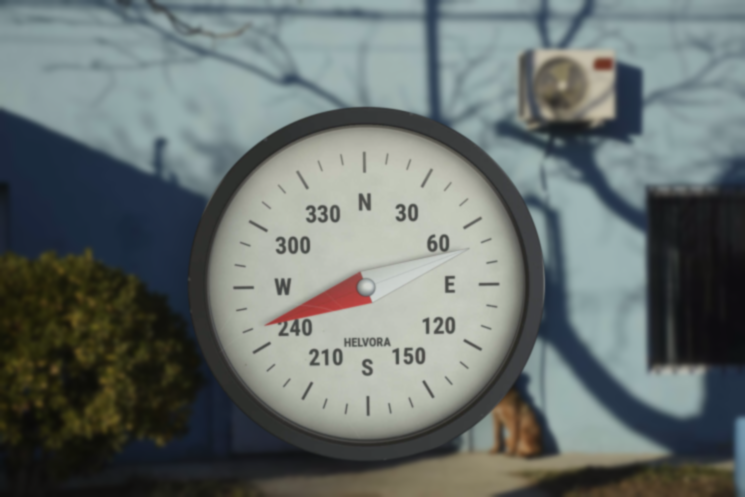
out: value=250 unit=°
